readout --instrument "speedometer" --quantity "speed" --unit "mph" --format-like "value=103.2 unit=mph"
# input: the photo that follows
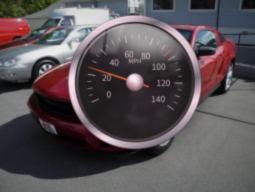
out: value=25 unit=mph
